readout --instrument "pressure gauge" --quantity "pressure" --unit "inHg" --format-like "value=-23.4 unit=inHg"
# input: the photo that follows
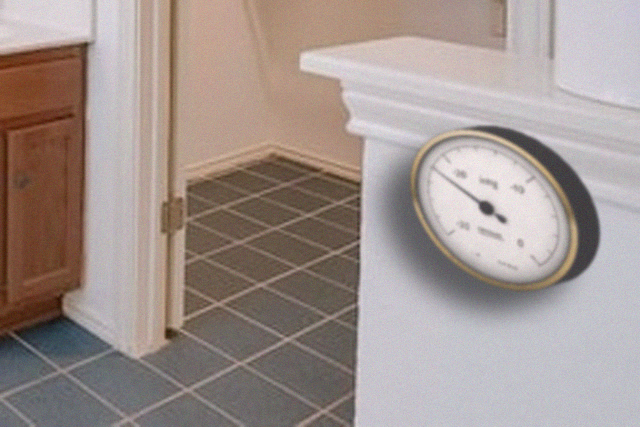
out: value=-22 unit=inHg
